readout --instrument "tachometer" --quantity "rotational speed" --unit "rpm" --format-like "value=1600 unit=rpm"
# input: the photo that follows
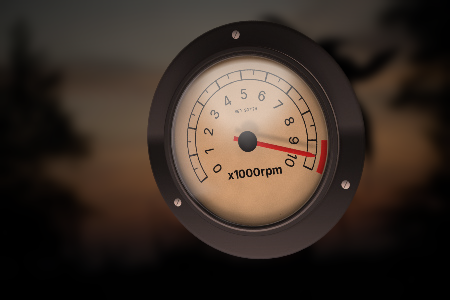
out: value=9500 unit=rpm
